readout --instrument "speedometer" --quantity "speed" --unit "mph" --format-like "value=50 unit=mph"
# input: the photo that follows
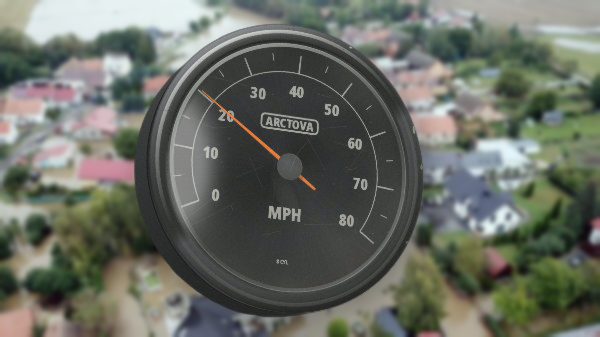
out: value=20 unit=mph
